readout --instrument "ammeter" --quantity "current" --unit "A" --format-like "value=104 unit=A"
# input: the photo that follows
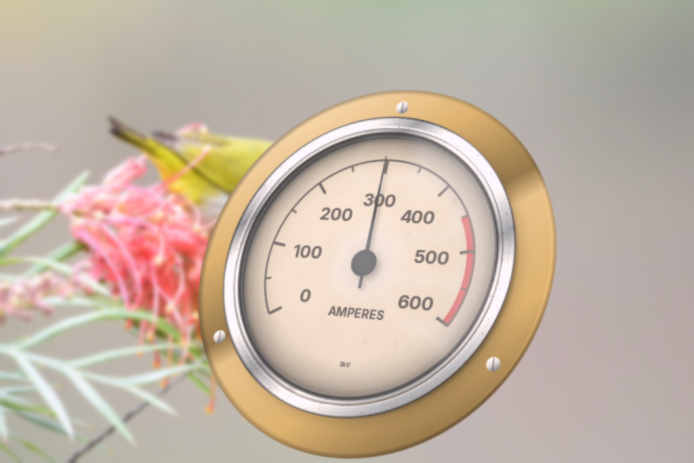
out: value=300 unit=A
